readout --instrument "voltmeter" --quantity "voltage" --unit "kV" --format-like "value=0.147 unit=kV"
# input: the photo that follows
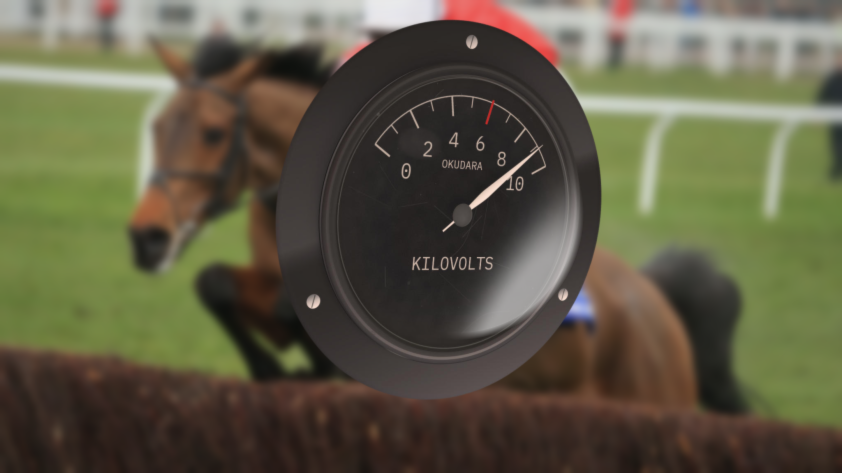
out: value=9 unit=kV
